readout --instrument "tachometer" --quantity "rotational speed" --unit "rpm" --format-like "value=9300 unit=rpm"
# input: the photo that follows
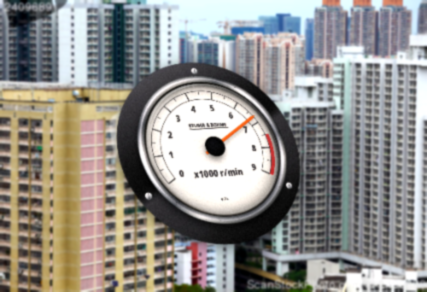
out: value=6750 unit=rpm
